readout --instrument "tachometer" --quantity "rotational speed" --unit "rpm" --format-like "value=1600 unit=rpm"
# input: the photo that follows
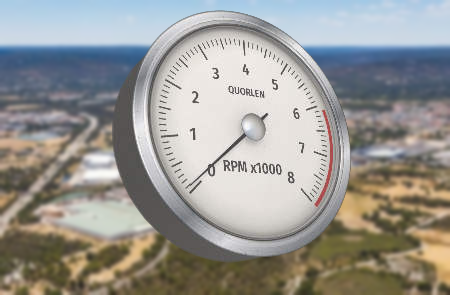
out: value=100 unit=rpm
